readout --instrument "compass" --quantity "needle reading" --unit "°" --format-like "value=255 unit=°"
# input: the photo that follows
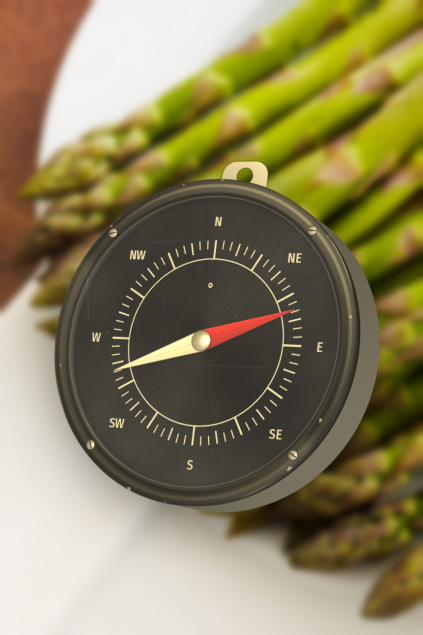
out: value=70 unit=°
